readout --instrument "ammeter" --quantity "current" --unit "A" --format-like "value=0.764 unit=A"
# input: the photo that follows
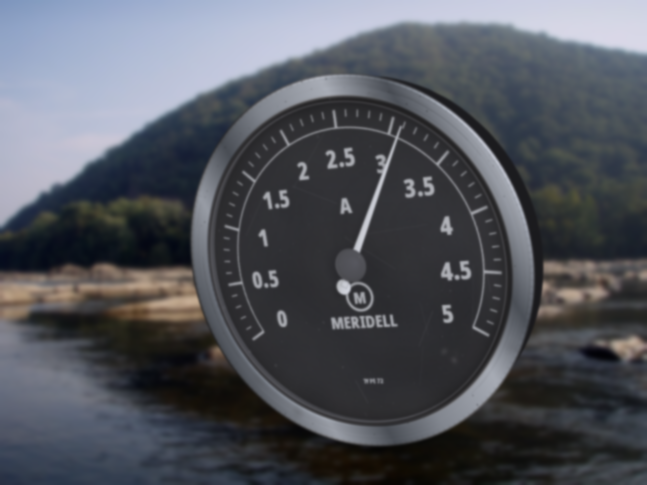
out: value=3.1 unit=A
